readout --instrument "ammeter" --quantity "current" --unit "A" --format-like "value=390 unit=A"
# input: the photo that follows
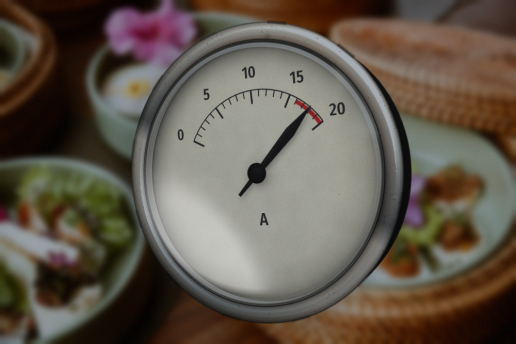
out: value=18 unit=A
